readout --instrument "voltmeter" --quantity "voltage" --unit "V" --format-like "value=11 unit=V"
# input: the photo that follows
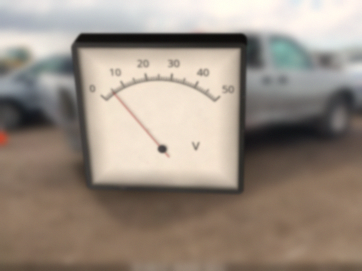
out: value=5 unit=V
